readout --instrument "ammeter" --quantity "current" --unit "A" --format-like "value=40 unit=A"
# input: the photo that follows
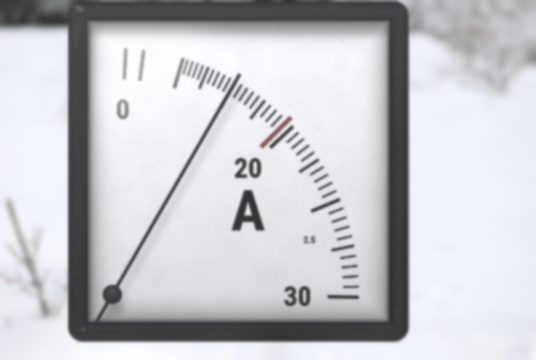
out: value=15 unit=A
